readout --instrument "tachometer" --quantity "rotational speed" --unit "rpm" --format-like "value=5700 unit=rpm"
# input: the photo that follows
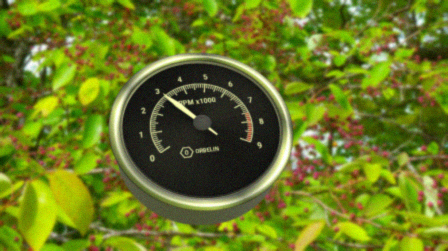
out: value=3000 unit=rpm
